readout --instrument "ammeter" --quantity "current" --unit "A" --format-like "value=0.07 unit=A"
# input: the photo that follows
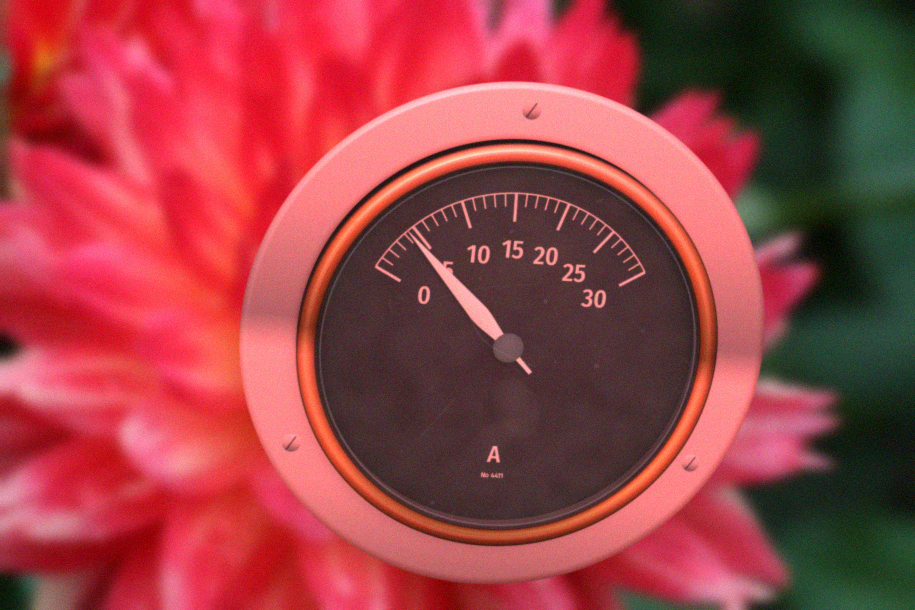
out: value=4.5 unit=A
